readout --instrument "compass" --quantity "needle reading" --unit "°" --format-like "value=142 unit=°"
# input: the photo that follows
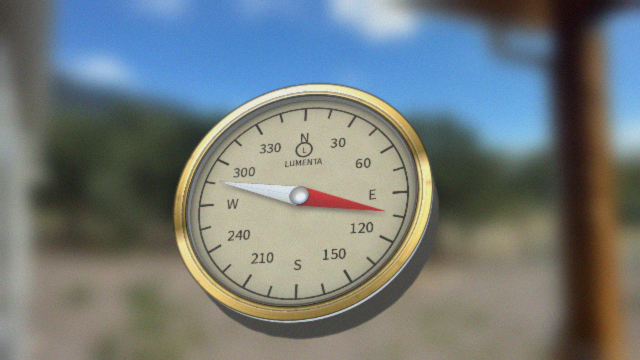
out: value=105 unit=°
